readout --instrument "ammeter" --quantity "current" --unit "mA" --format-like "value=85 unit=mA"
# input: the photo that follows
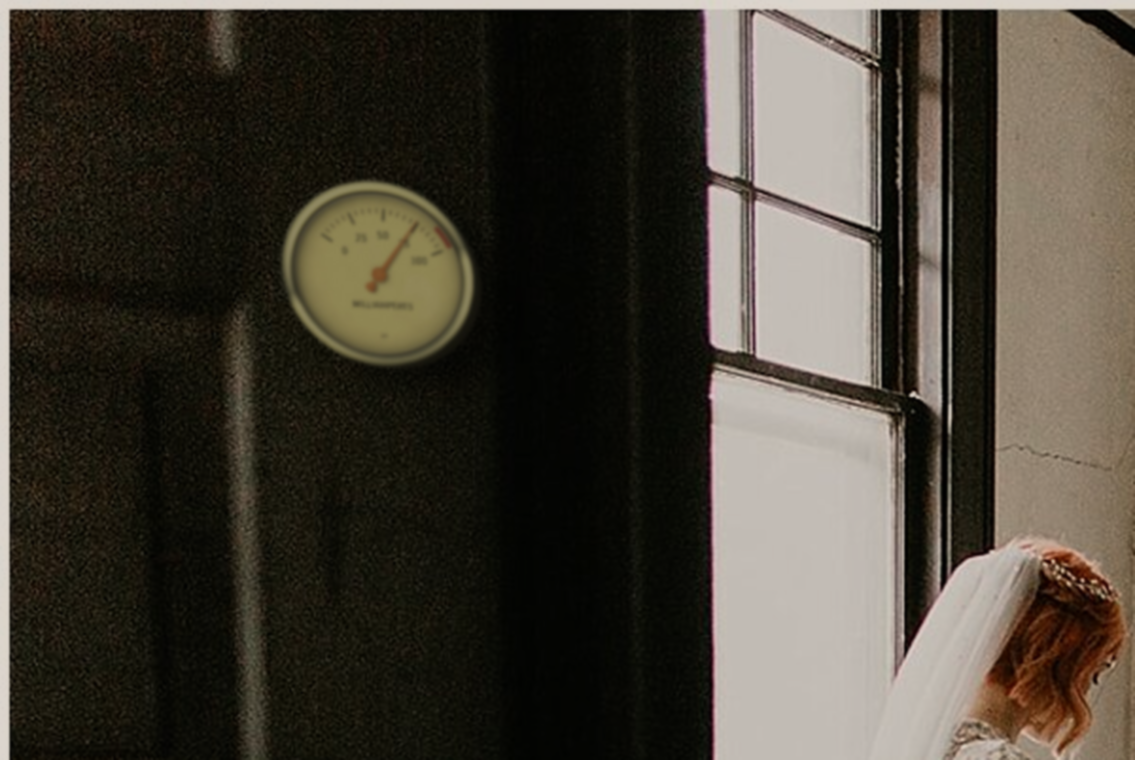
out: value=75 unit=mA
